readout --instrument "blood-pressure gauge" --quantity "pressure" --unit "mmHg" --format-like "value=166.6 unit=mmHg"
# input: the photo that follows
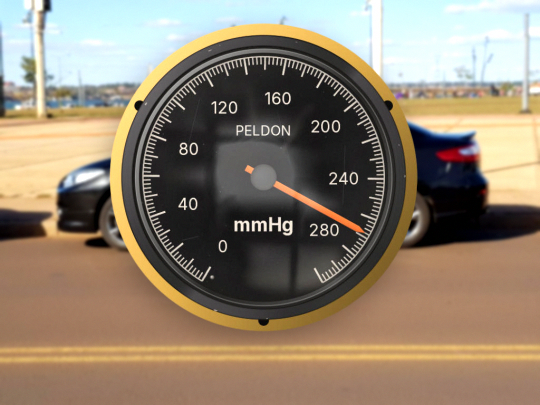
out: value=268 unit=mmHg
